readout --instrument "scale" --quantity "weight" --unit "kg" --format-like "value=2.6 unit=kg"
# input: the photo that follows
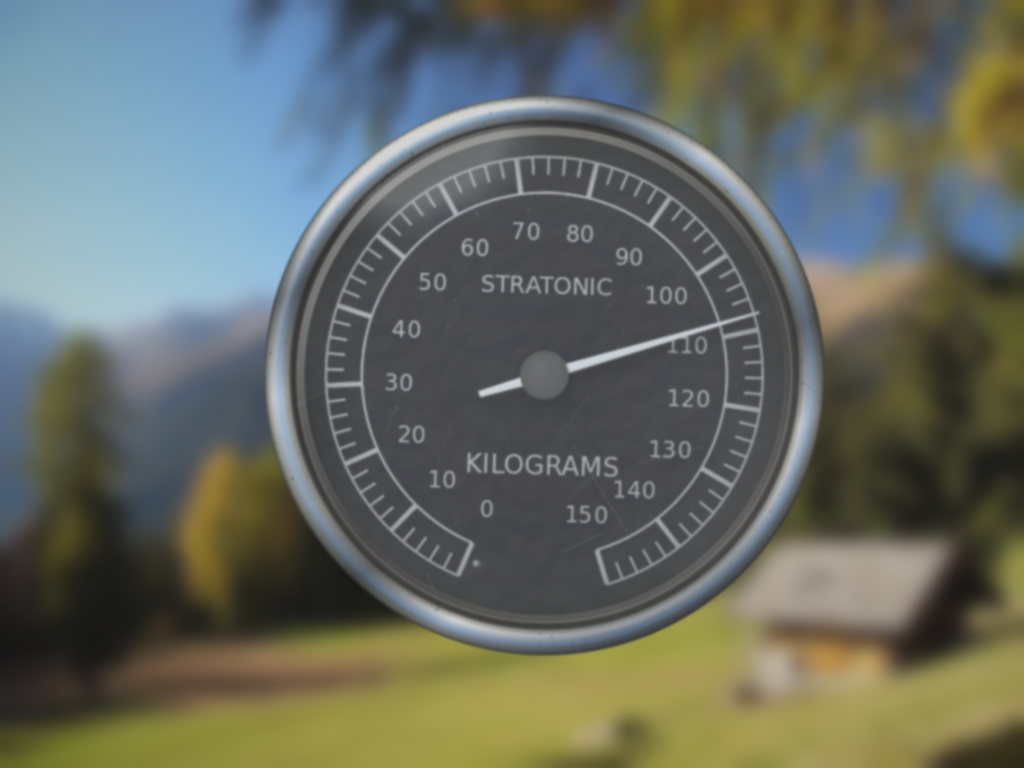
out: value=108 unit=kg
